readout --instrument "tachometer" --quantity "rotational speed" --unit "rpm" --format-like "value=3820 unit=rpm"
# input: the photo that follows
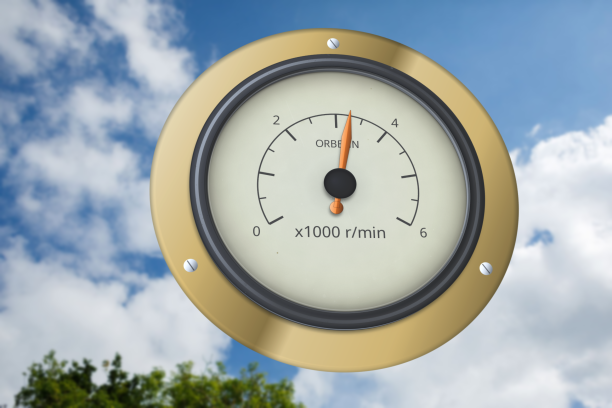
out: value=3250 unit=rpm
